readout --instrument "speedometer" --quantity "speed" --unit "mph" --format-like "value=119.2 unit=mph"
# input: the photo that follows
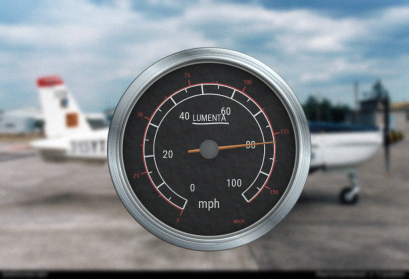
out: value=80 unit=mph
